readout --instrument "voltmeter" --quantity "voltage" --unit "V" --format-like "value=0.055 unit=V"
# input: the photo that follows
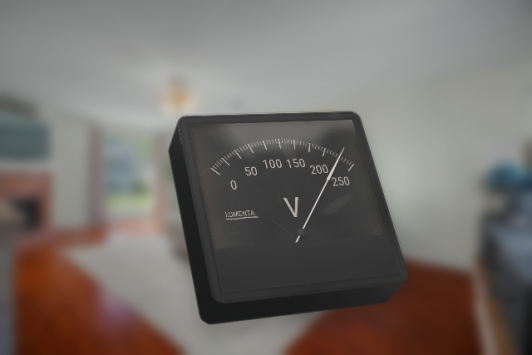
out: value=225 unit=V
